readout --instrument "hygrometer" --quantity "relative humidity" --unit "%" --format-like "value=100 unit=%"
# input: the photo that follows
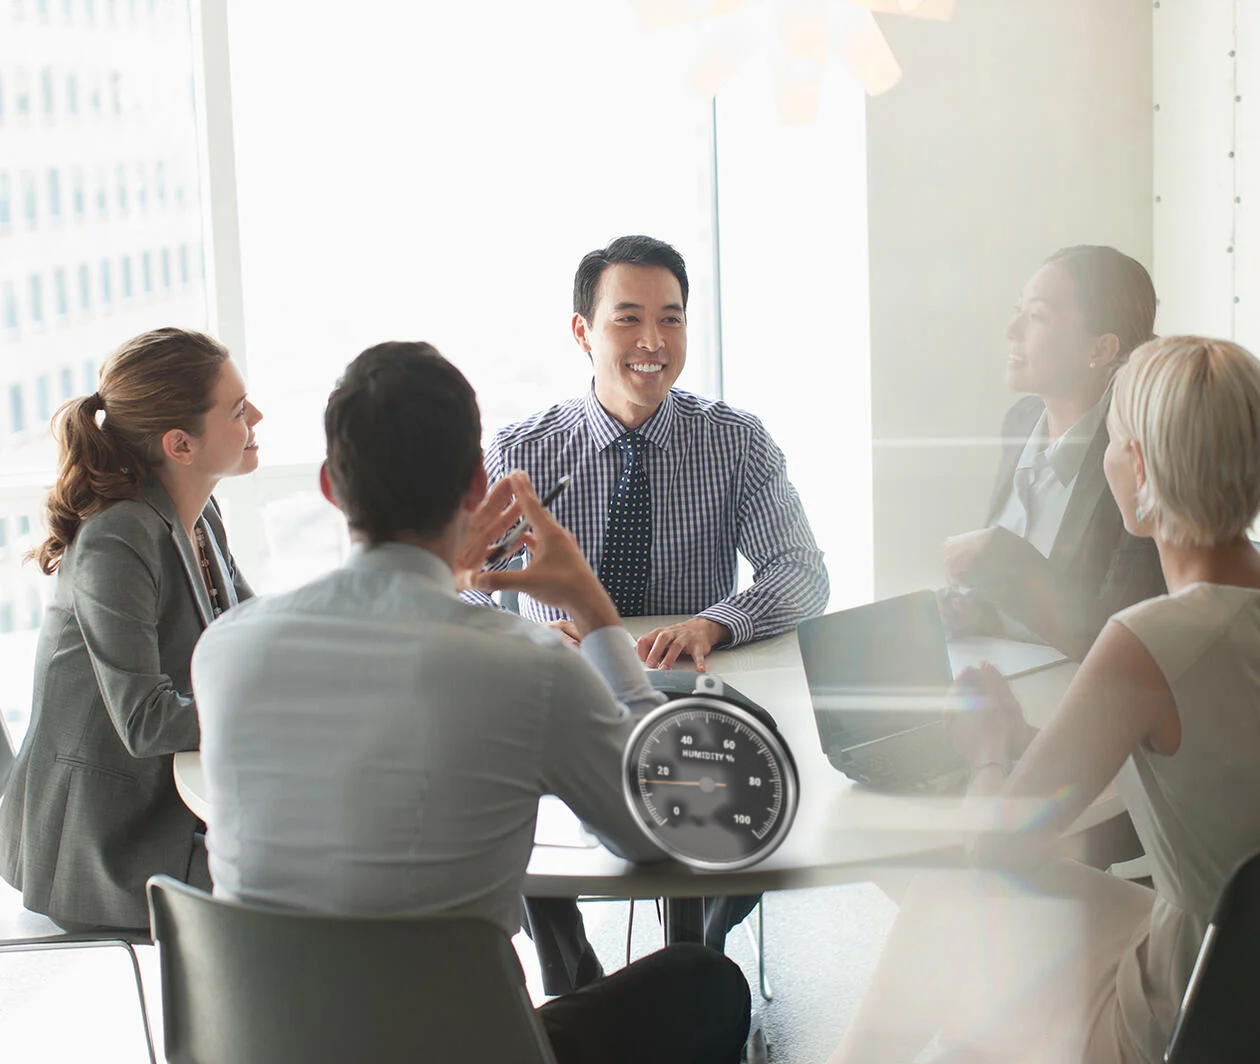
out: value=15 unit=%
